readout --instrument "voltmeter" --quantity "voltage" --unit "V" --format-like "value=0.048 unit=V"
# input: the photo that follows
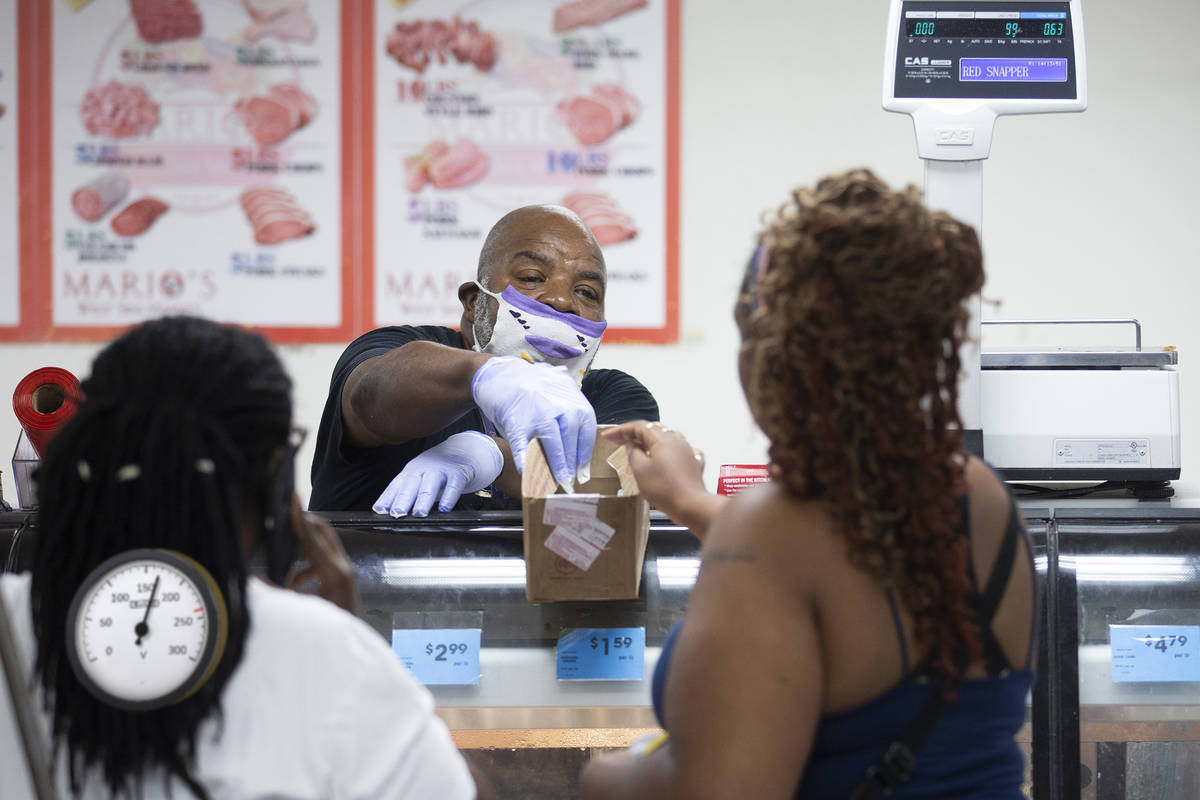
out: value=170 unit=V
